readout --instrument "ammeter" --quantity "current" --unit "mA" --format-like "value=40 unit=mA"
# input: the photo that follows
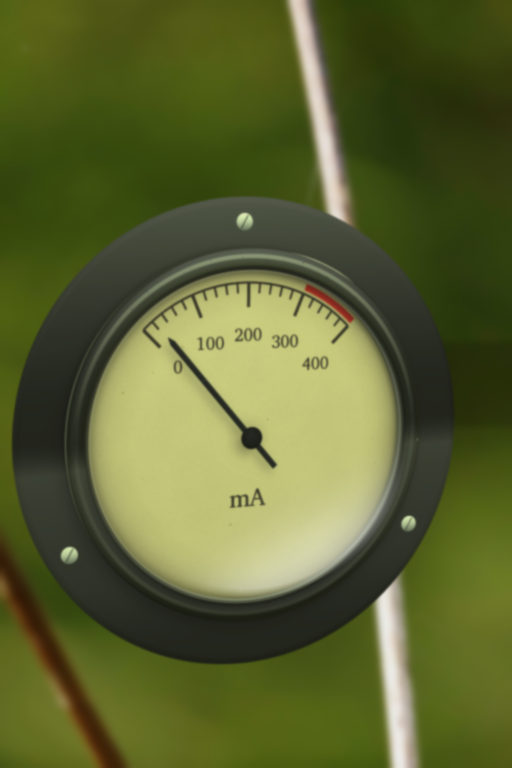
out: value=20 unit=mA
